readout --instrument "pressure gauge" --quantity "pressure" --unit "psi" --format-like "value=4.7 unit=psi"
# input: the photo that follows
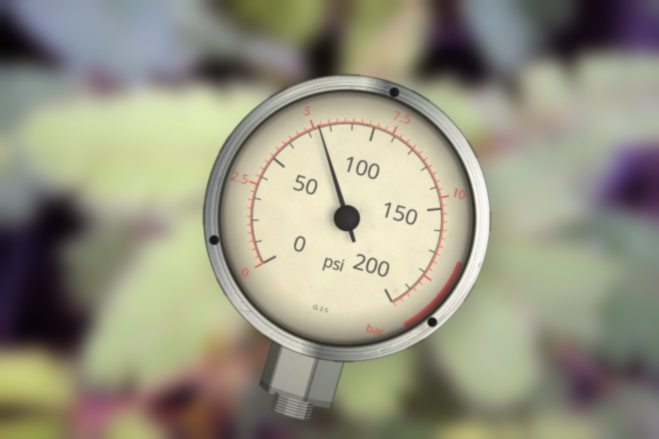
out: value=75 unit=psi
